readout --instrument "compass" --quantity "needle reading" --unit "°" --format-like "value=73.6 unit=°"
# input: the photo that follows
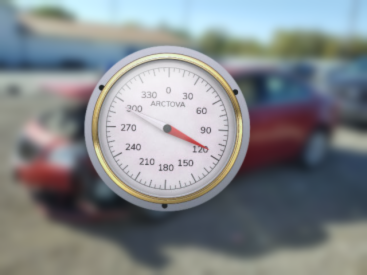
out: value=115 unit=°
